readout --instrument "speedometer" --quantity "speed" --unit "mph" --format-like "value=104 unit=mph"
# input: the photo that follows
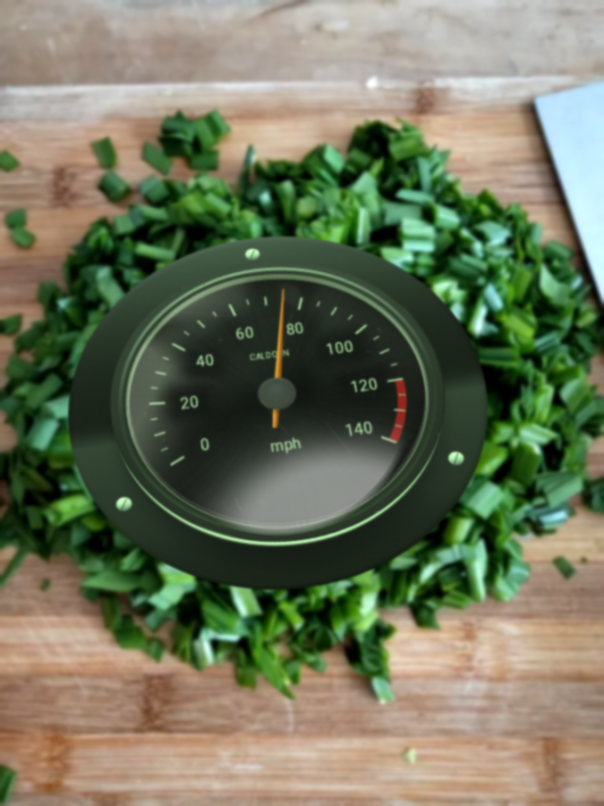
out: value=75 unit=mph
